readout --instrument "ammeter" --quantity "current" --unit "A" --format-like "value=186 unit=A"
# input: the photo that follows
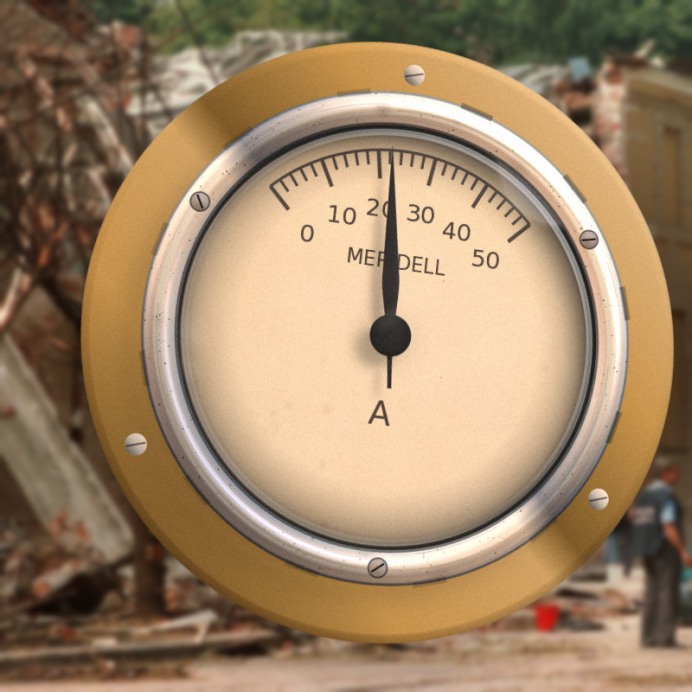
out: value=22 unit=A
